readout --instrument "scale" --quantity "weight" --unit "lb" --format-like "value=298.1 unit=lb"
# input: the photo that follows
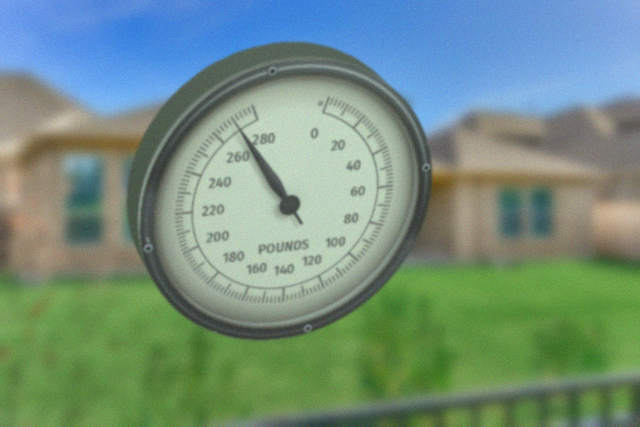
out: value=270 unit=lb
